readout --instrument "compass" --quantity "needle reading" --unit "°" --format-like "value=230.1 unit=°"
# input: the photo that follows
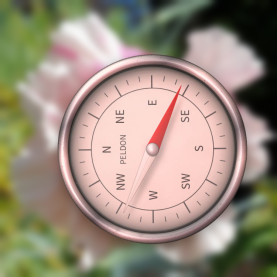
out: value=115 unit=°
